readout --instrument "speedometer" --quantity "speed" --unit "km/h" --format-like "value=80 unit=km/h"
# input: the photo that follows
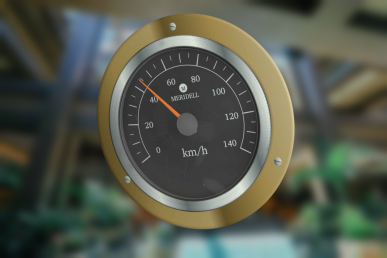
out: value=45 unit=km/h
